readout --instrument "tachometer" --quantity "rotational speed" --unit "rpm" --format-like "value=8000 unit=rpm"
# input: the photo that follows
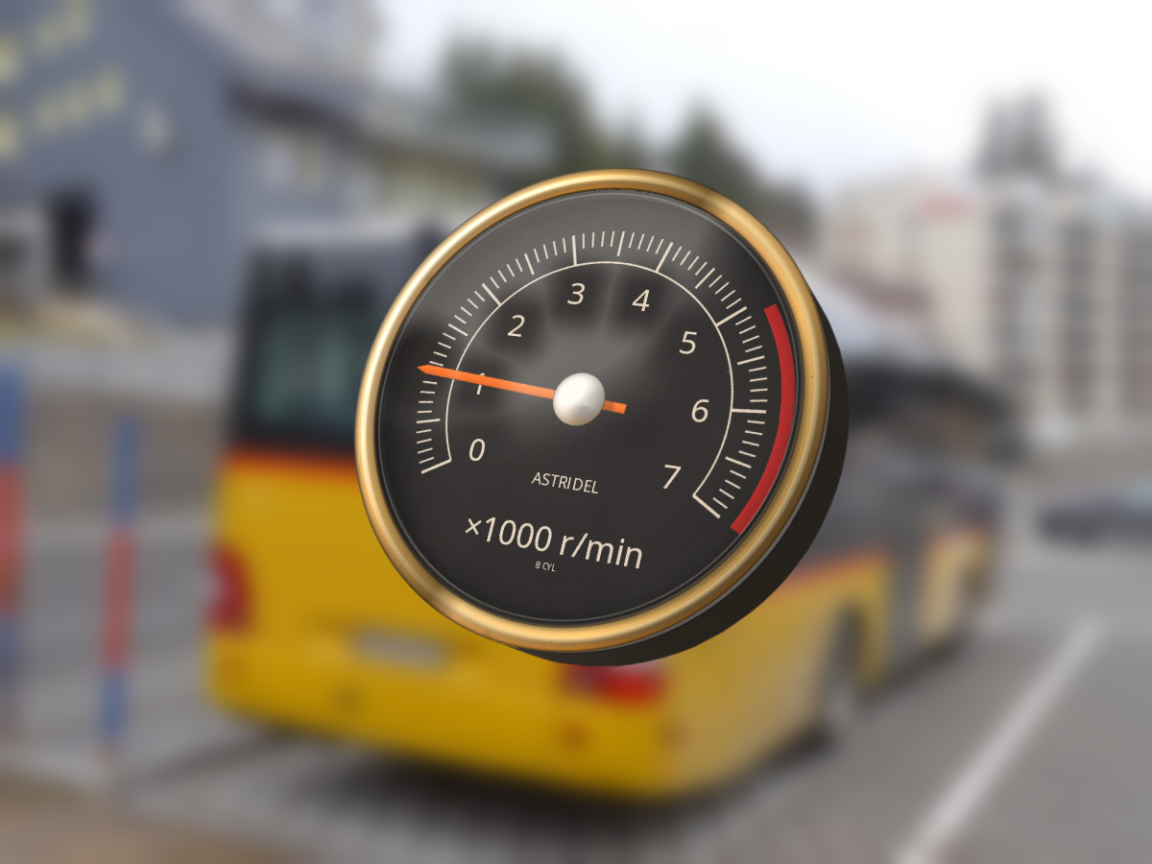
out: value=1000 unit=rpm
